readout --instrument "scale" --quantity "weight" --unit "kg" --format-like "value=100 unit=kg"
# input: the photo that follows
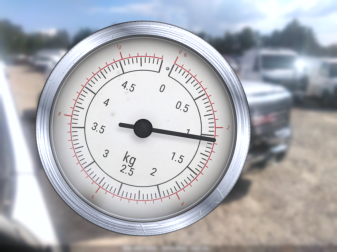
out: value=1.05 unit=kg
